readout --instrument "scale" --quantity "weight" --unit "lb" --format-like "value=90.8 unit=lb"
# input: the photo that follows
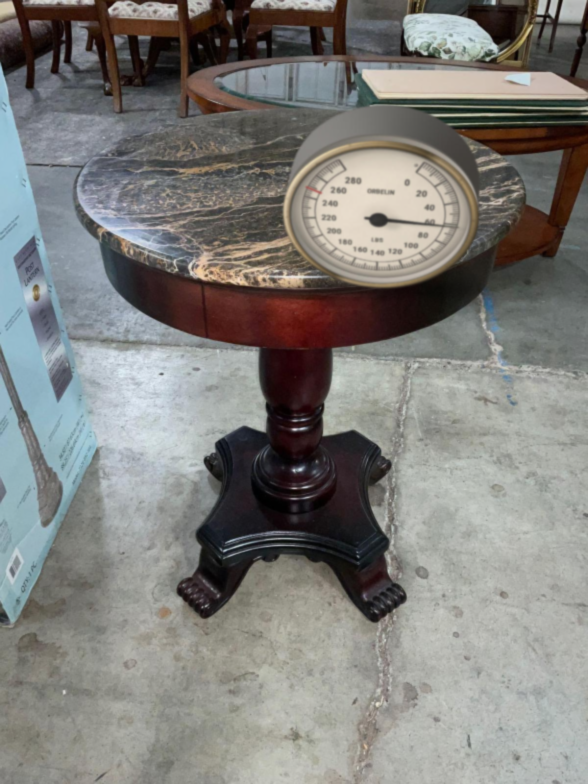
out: value=60 unit=lb
